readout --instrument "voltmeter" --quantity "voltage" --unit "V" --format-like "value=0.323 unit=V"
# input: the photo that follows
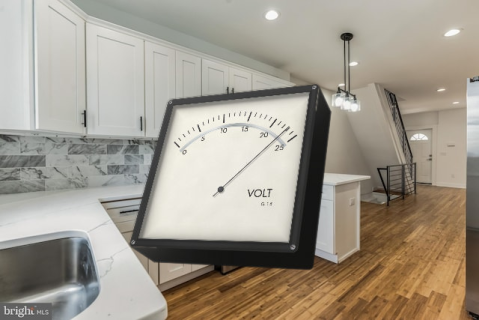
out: value=23 unit=V
